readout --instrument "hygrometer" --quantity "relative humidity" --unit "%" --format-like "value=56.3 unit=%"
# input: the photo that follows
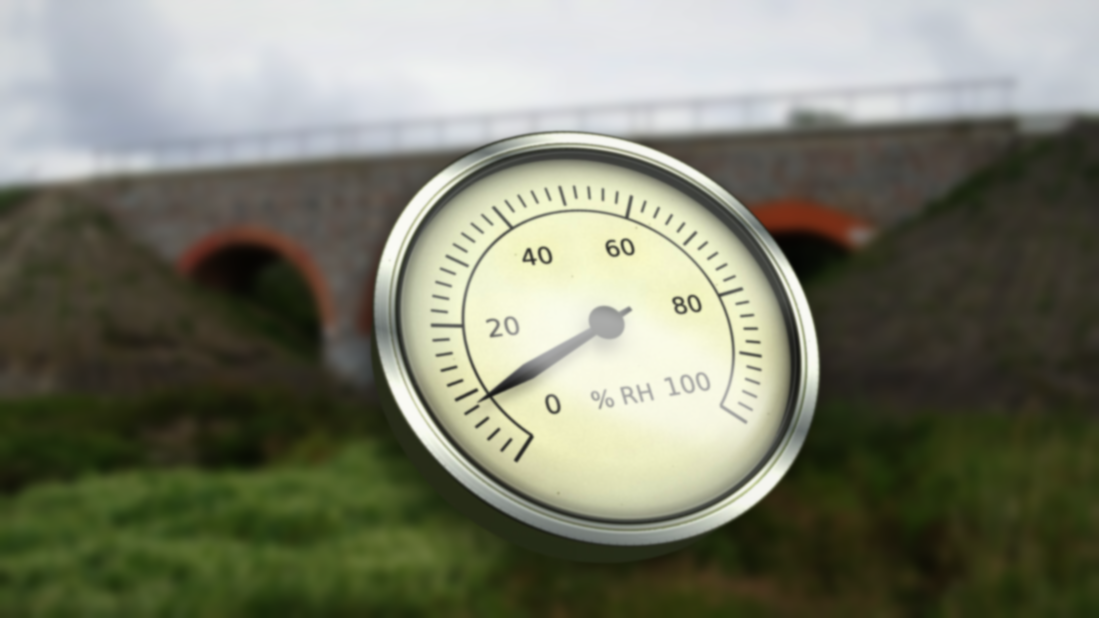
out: value=8 unit=%
